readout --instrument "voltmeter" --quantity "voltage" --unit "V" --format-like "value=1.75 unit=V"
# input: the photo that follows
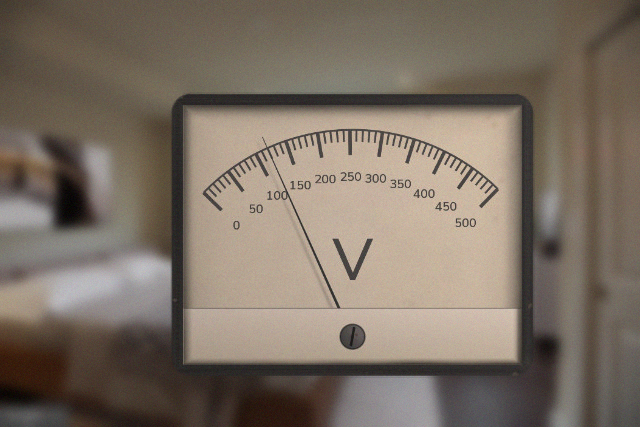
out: value=120 unit=V
